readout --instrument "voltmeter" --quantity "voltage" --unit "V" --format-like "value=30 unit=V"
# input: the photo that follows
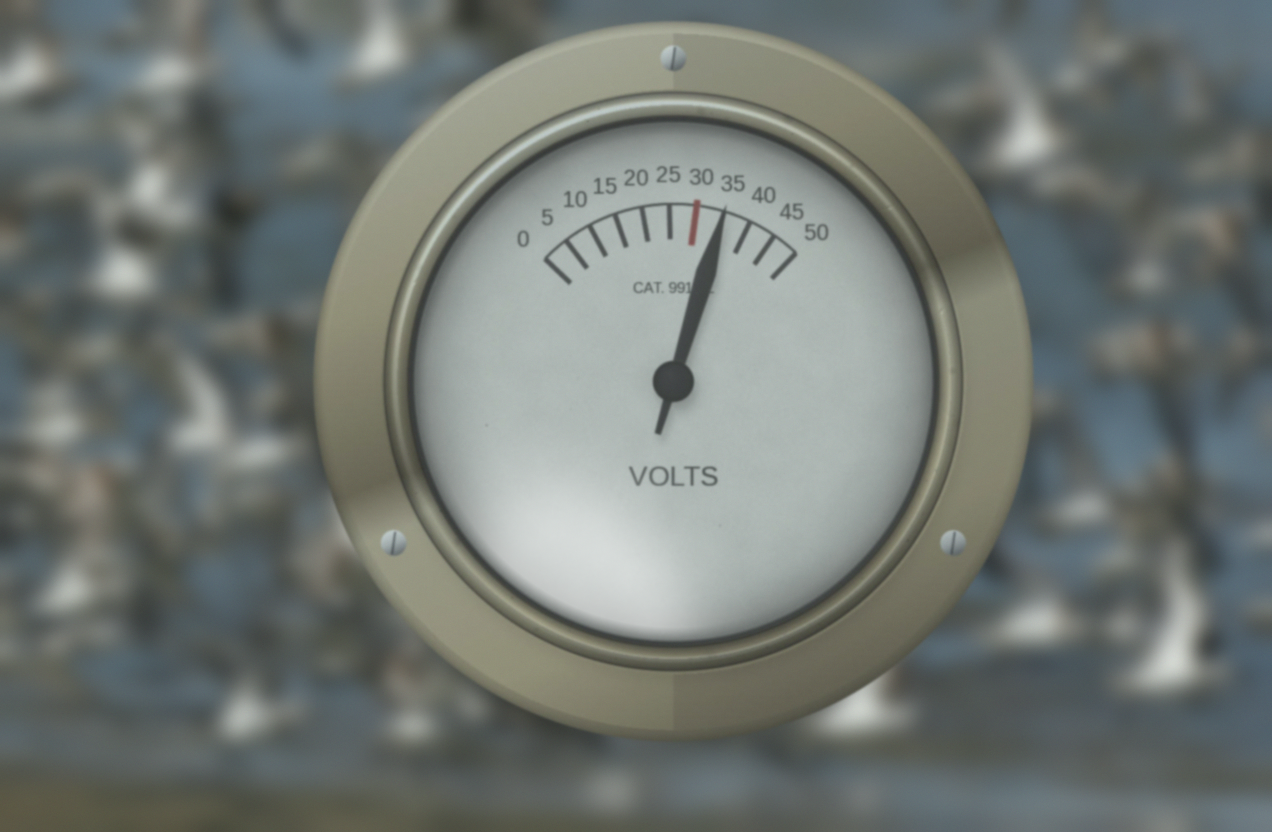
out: value=35 unit=V
